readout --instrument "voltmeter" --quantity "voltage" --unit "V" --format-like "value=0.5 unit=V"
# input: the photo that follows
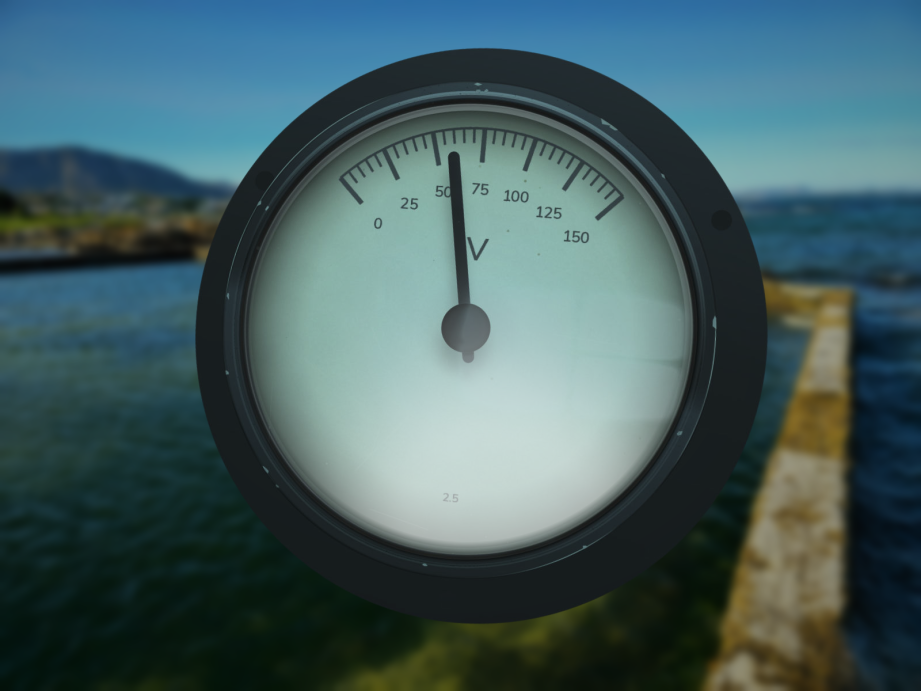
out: value=60 unit=V
